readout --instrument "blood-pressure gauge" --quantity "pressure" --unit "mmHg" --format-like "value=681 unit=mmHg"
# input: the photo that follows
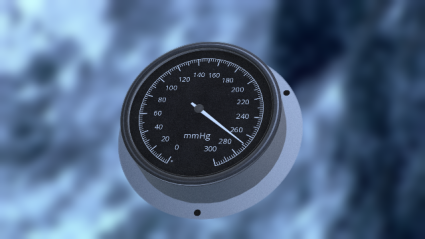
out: value=270 unit=mmHg
